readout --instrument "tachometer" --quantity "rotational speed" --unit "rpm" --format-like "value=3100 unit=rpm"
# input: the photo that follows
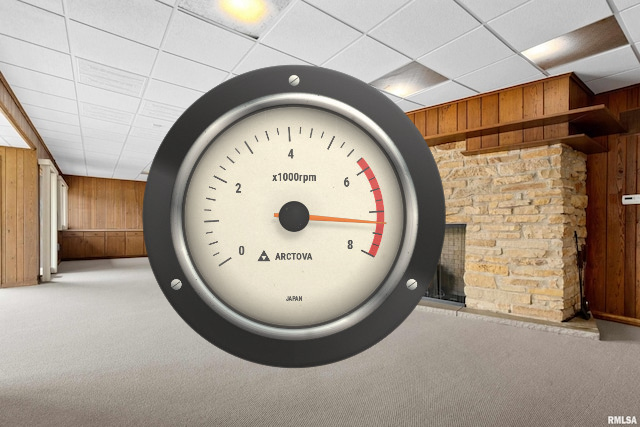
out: value=7250 unit=rpm
